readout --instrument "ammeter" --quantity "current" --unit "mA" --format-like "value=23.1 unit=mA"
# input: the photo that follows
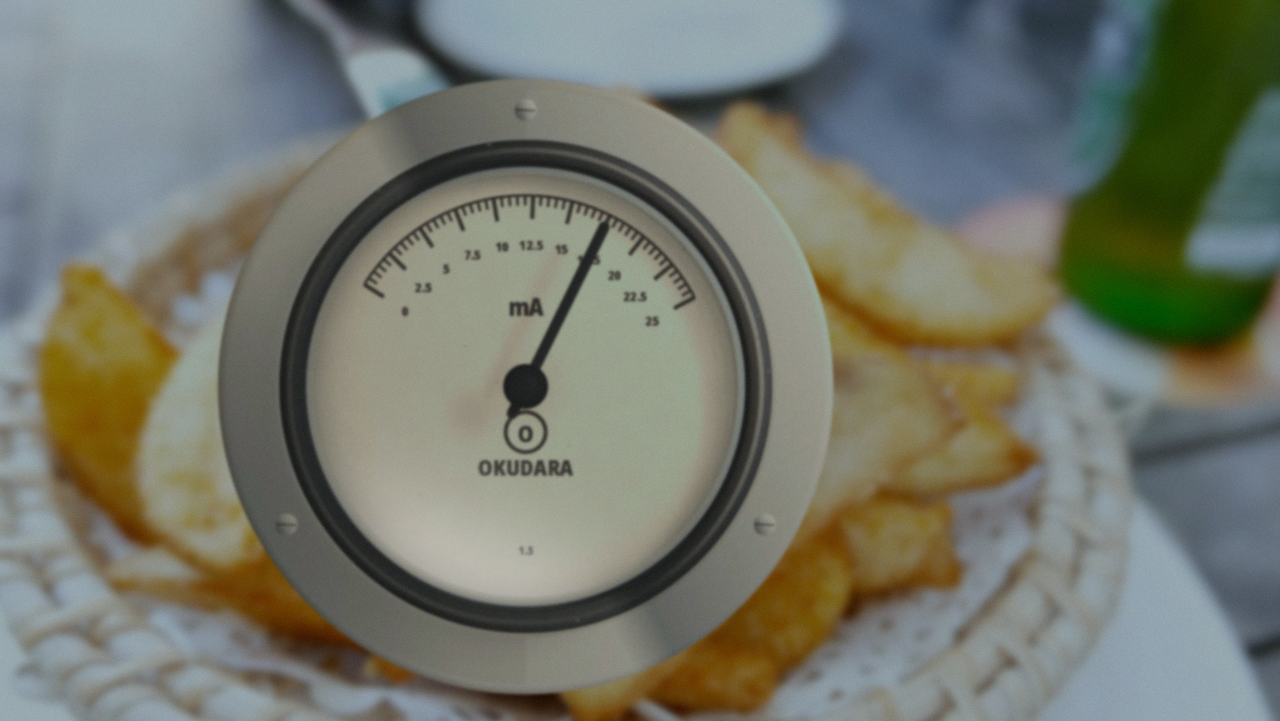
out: value=17.5 unit=mA
